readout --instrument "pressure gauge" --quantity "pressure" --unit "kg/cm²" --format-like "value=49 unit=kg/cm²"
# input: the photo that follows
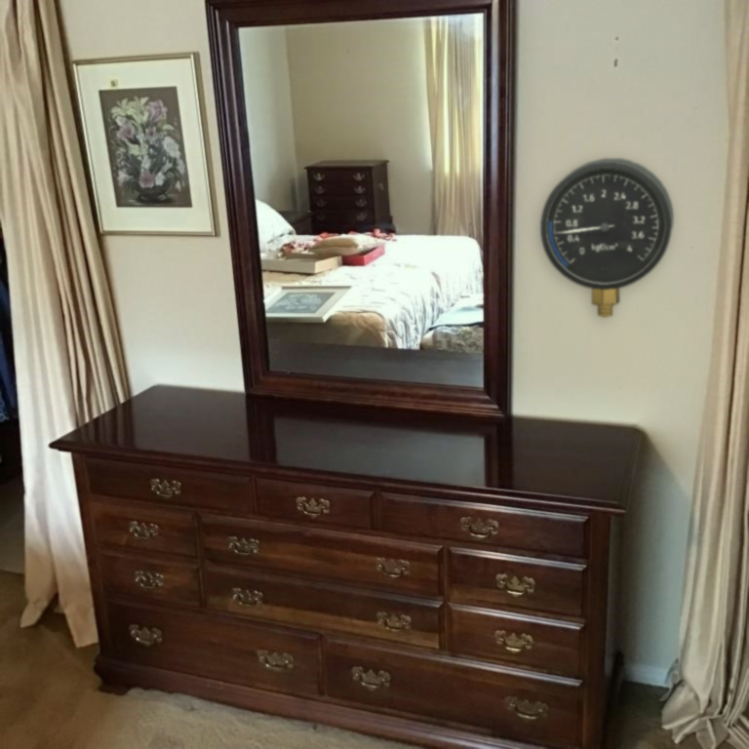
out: value=0.6 unit=kg/cm²
